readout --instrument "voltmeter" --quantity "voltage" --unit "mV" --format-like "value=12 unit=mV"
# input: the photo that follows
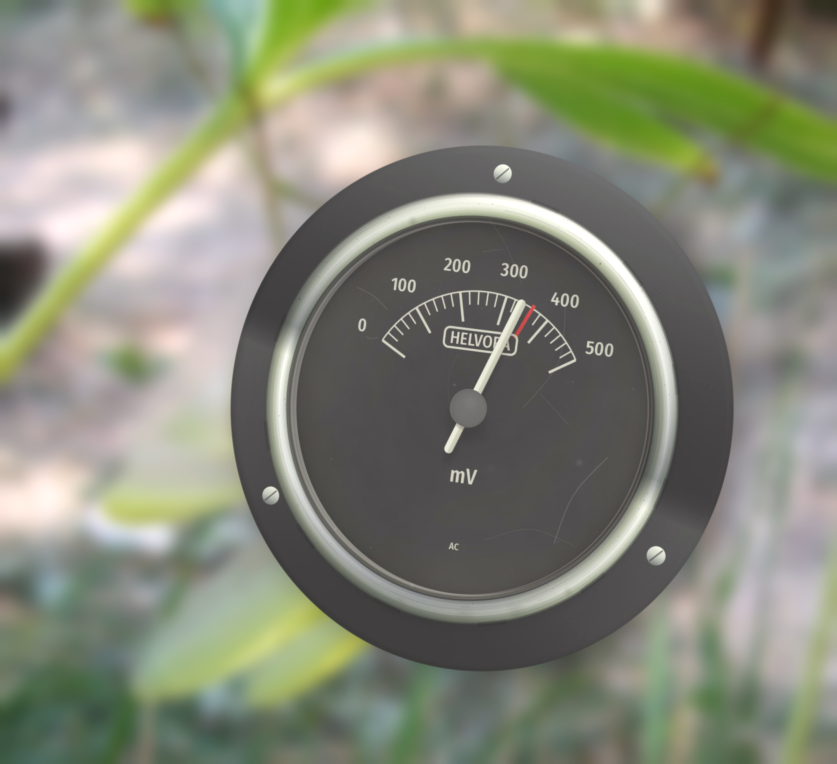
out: value=340 unit=mV
